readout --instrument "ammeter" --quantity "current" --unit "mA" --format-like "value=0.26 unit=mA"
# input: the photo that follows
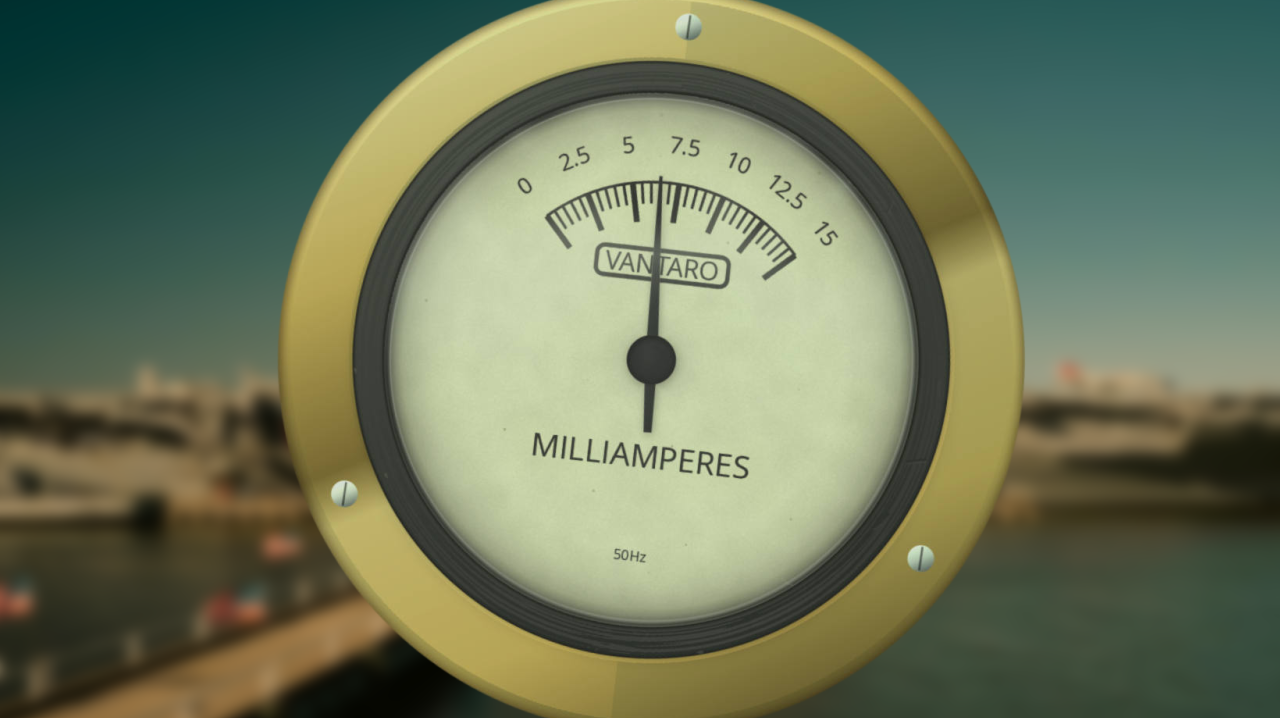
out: value=6.5 unit=mA
